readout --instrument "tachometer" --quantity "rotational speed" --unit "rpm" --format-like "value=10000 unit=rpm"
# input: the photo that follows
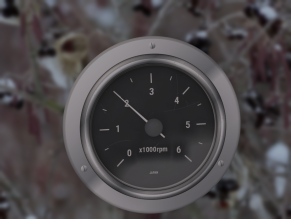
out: value=2000 unit=rpm
